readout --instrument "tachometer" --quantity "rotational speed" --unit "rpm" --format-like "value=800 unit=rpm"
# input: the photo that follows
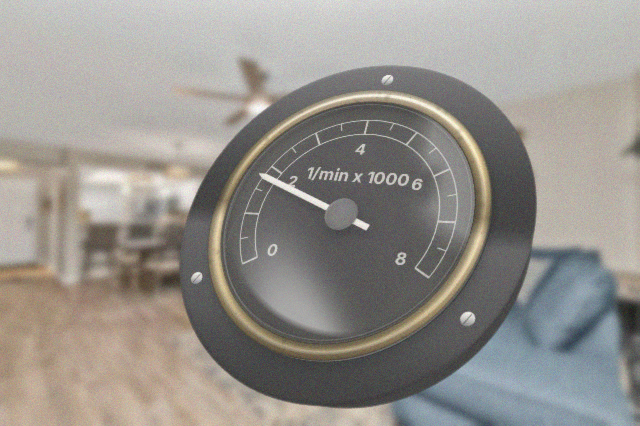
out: value=1750 unit=rpm
